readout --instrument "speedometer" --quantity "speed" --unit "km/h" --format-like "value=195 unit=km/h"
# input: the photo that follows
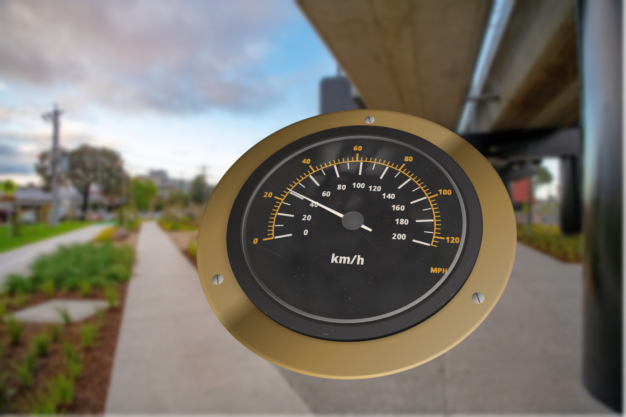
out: value=40 unit=km/h
